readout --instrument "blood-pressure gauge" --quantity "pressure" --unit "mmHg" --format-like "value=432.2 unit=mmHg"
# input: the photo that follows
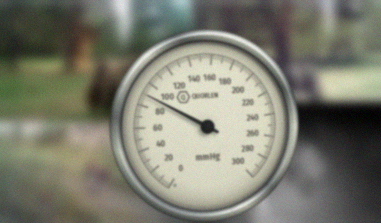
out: value=90 unit=mmHg
